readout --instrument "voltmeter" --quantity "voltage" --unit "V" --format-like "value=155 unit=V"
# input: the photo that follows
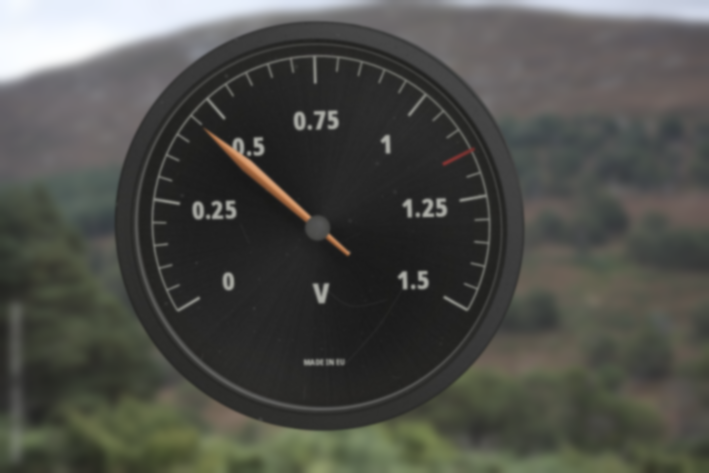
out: value=0.45 unit=V
